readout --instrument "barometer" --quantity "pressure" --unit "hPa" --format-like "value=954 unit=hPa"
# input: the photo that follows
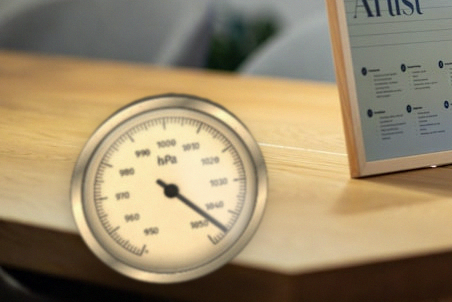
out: value=1045 unit=hPa
